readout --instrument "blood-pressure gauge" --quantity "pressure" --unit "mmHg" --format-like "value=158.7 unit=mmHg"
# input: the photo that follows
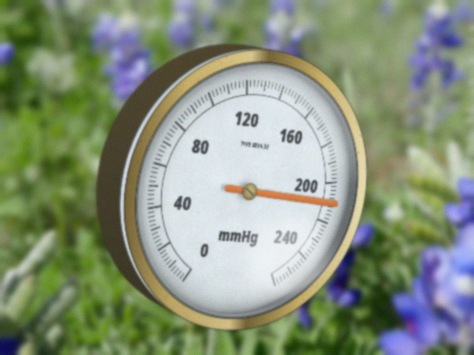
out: value=210 unit=mmHg
